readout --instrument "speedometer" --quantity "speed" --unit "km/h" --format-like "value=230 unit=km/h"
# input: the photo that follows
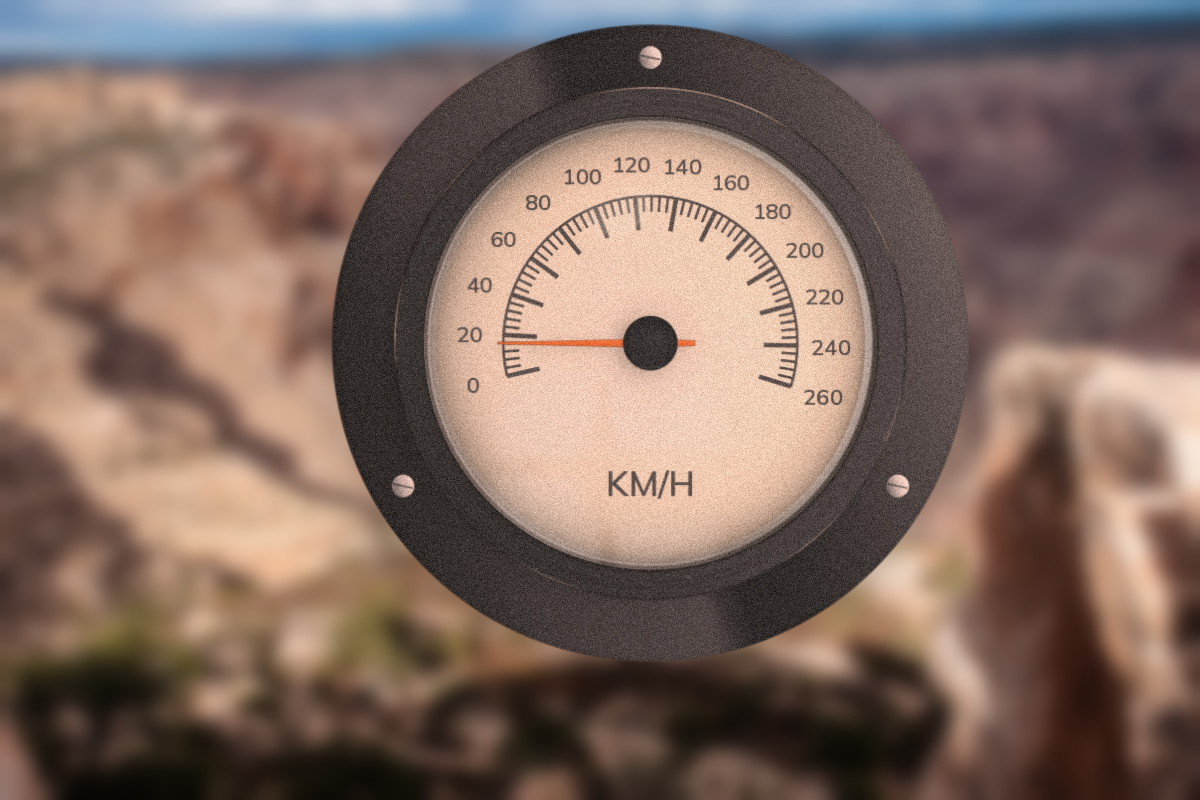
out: value=16 unit=km/h
